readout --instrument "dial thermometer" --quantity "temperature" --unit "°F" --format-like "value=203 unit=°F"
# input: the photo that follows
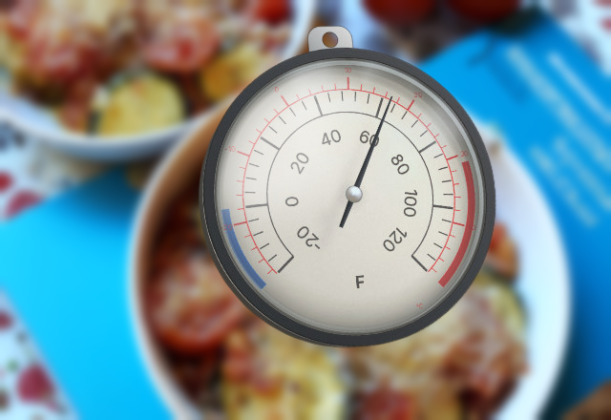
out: value=62 unit=°F
